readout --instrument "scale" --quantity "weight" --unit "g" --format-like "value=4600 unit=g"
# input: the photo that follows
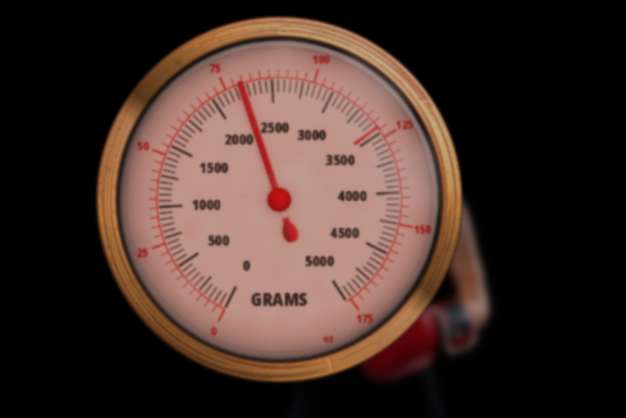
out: value=2250 unit=g
